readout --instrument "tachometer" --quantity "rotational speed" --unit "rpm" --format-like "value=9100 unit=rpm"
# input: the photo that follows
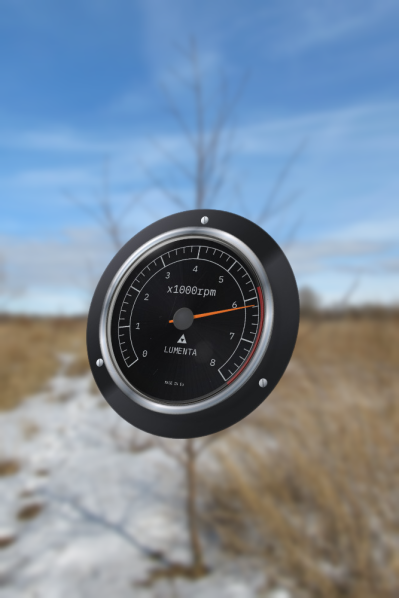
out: value=6200 unit=rpm
